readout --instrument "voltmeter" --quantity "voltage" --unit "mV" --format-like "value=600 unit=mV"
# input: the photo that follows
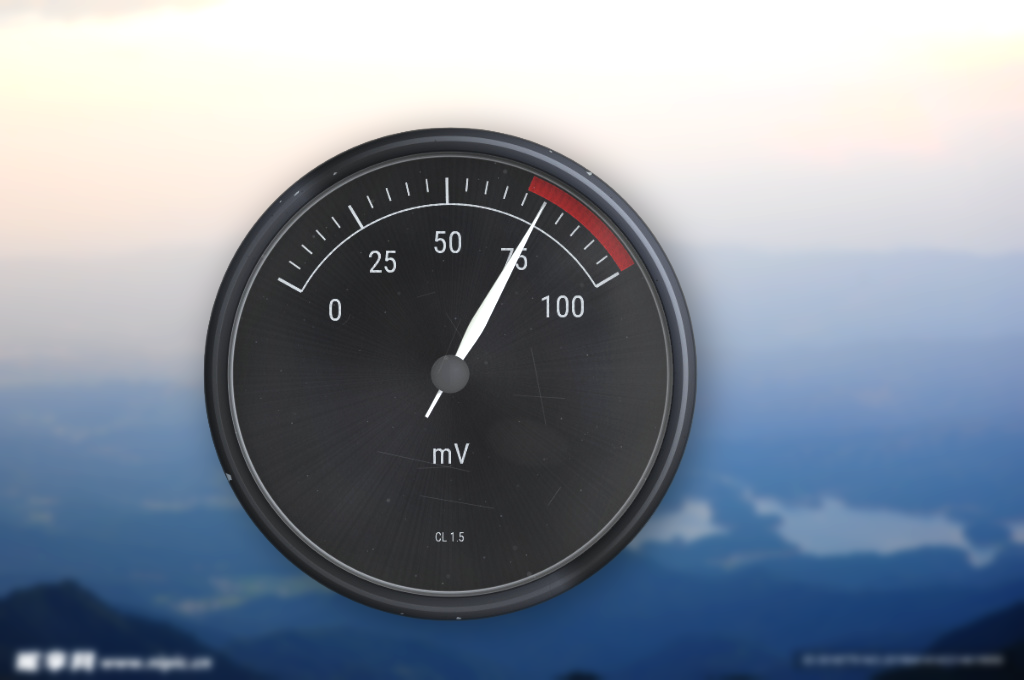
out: value=75 unit=mV
